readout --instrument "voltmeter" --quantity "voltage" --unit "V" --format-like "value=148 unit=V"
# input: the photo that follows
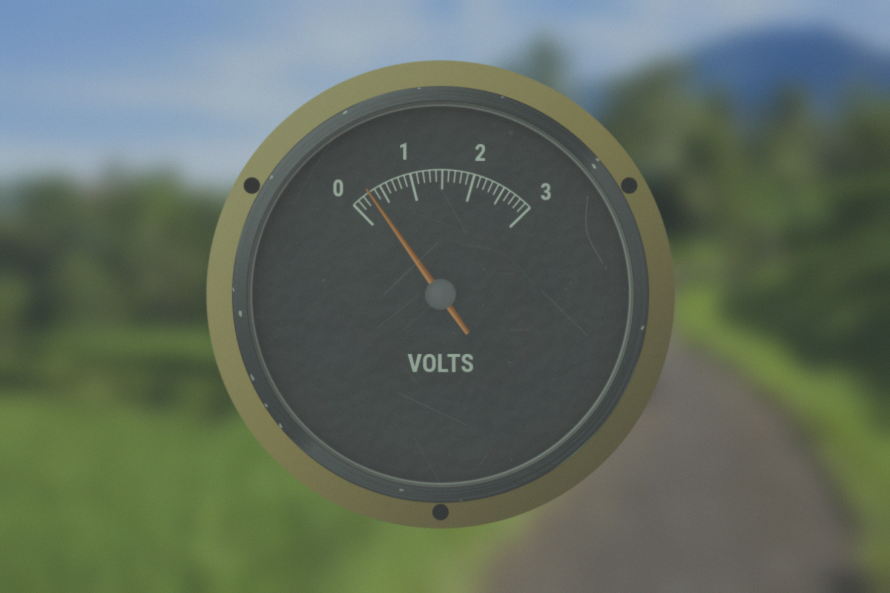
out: value=0.3 unit=V
